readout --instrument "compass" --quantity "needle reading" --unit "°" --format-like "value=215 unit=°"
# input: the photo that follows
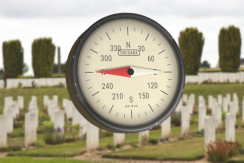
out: value=270 unit=°
